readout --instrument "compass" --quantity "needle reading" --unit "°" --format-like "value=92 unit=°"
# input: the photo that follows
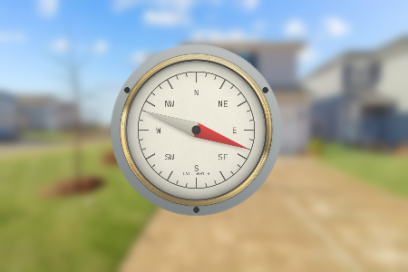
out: value=110 unit=°
